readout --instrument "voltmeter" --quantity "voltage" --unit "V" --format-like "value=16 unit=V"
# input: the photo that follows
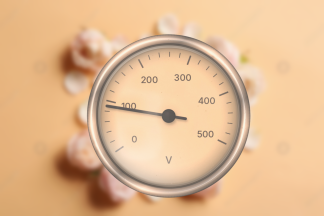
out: value=90 unit=V
